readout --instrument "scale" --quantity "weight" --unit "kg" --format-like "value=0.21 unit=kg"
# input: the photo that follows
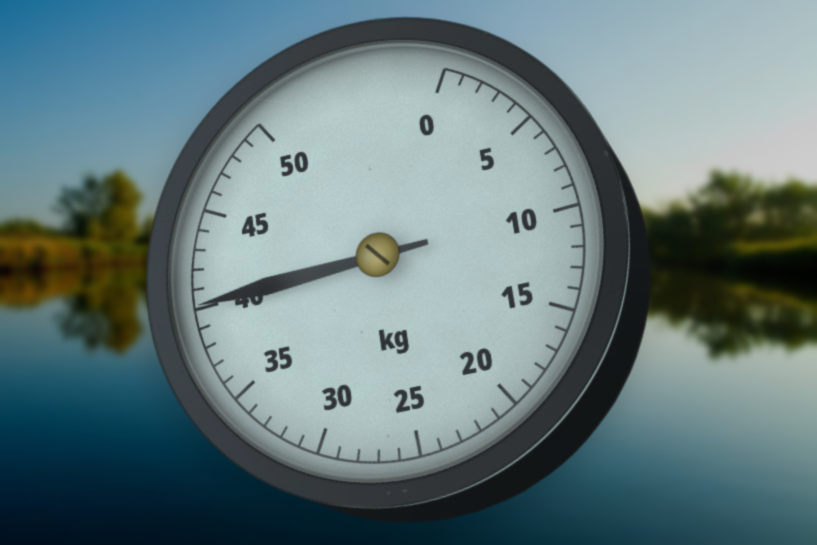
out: value=40 unit=kg
